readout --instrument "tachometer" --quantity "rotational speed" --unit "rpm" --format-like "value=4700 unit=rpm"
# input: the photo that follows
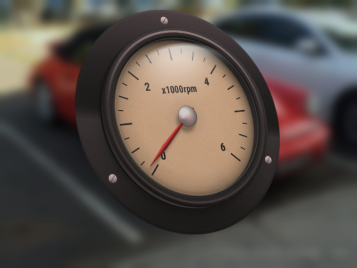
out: value=125 unit=rpm
